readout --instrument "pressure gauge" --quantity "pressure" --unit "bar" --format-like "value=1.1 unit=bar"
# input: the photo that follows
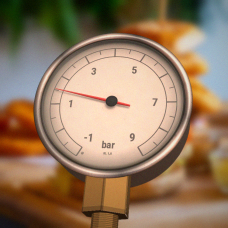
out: value=1.5 unit=bar
